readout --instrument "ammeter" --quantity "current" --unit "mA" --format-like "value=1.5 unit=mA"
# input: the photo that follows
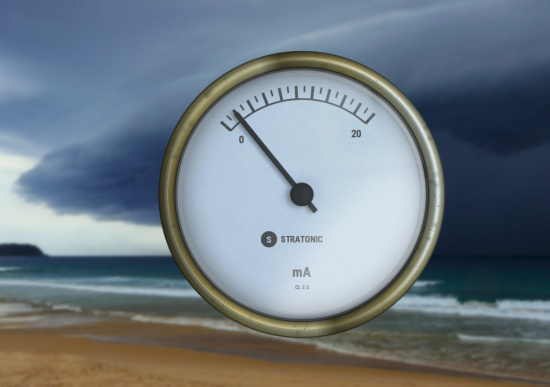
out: value=2 unit=mA
